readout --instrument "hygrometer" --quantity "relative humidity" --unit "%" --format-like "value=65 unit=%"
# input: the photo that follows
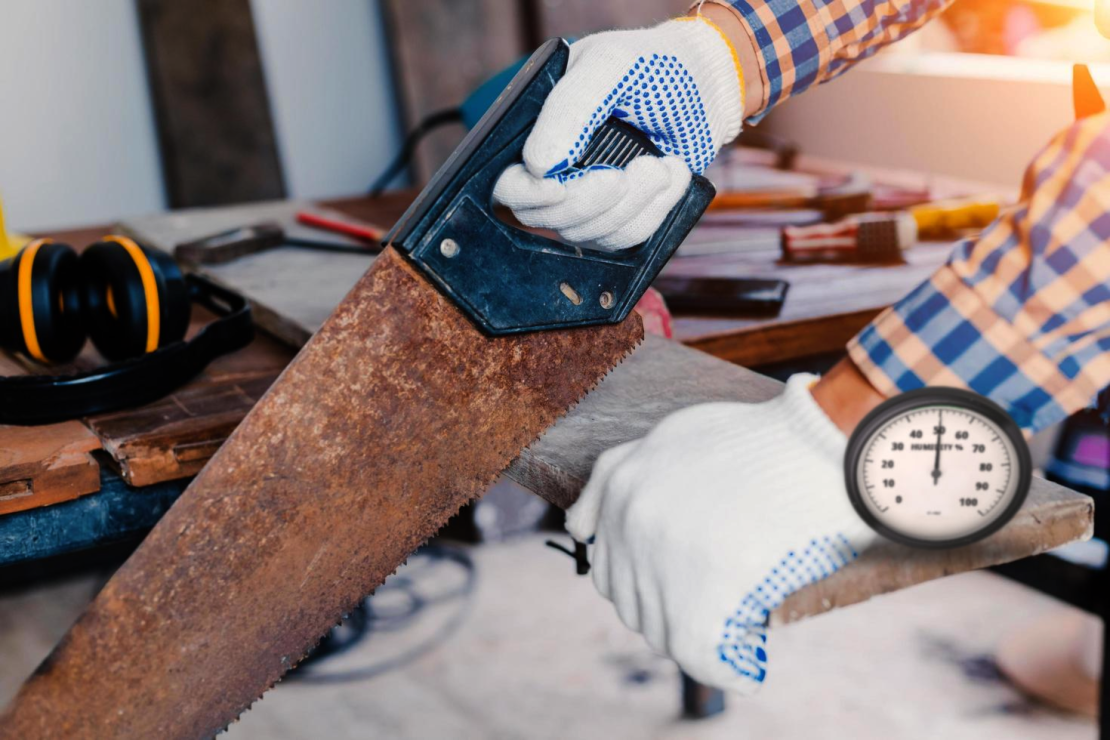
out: value=50 unit=%
